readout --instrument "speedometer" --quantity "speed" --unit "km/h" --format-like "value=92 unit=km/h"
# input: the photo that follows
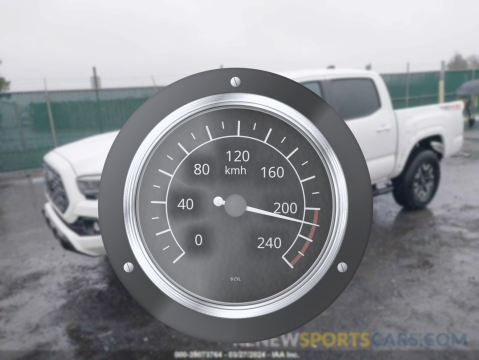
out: value=210 unit=km/h
